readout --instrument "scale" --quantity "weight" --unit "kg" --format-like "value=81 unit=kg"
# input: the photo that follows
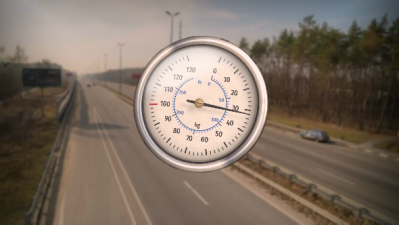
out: value=32 unit=kg
